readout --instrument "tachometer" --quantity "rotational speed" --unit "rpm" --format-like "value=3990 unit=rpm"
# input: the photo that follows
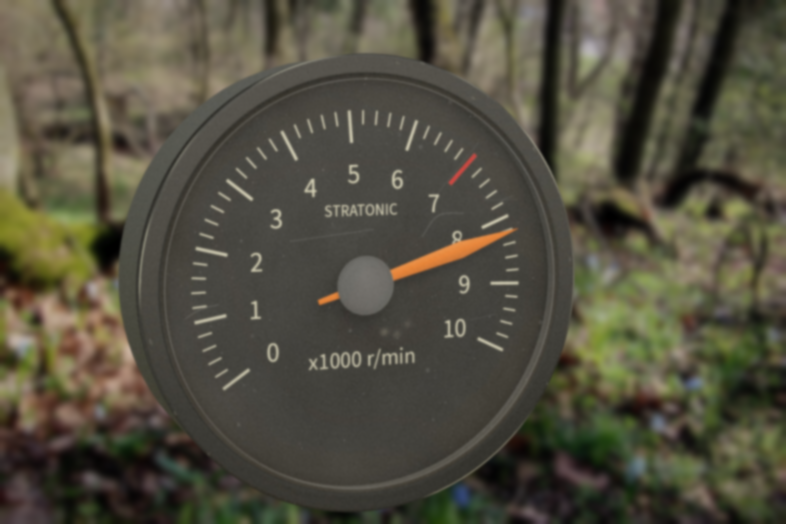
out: value=8200 unit=rpm
